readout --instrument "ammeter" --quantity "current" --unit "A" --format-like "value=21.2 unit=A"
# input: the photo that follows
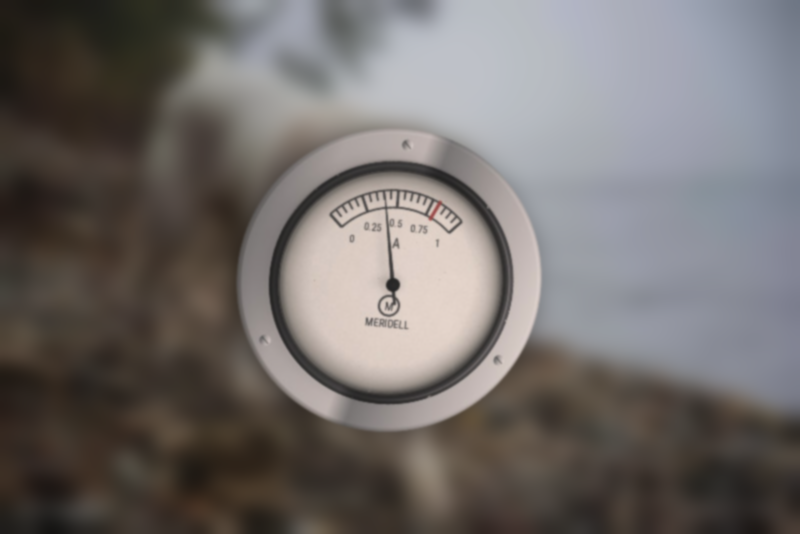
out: value=0.4 unit=A
